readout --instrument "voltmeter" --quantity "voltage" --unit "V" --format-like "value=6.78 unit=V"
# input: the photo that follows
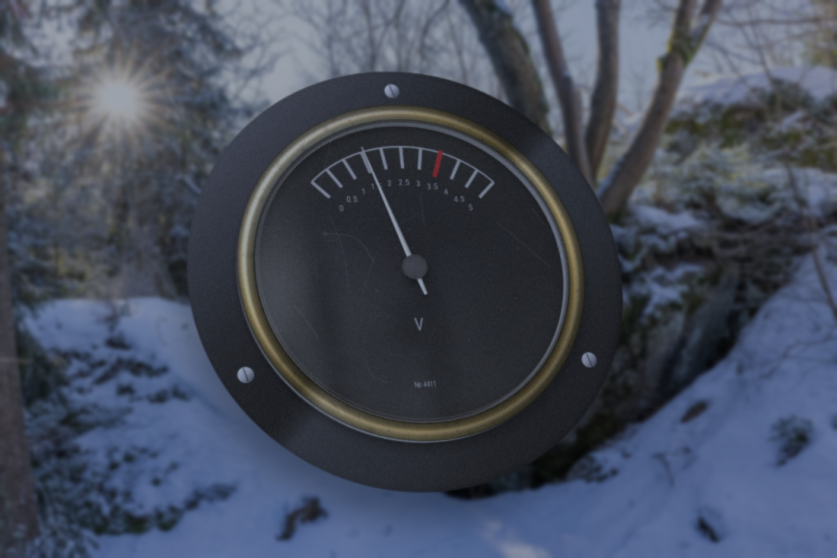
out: value=1.5 unit=V
